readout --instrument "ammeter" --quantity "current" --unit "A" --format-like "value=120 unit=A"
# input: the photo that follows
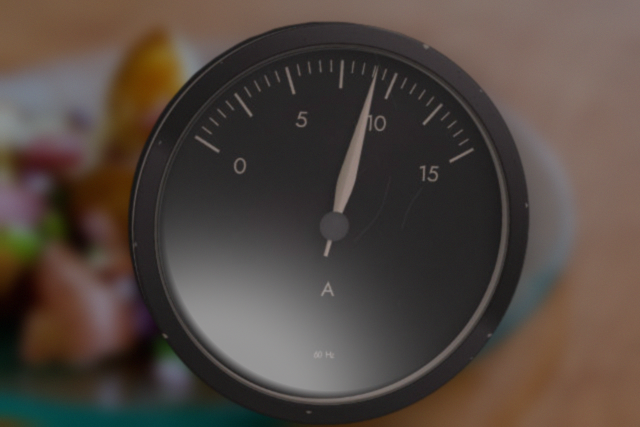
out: value=9 unit=A
